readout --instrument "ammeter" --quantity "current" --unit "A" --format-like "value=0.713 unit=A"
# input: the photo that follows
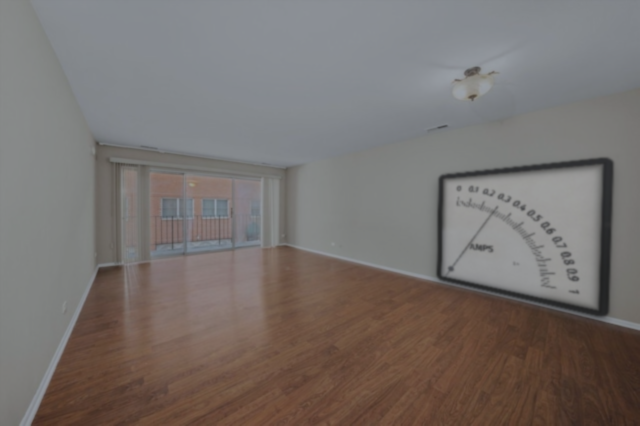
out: value=0.3 unit=A
